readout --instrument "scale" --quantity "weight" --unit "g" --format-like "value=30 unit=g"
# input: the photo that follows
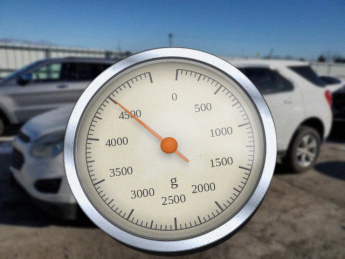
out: value=4500 unit=g
